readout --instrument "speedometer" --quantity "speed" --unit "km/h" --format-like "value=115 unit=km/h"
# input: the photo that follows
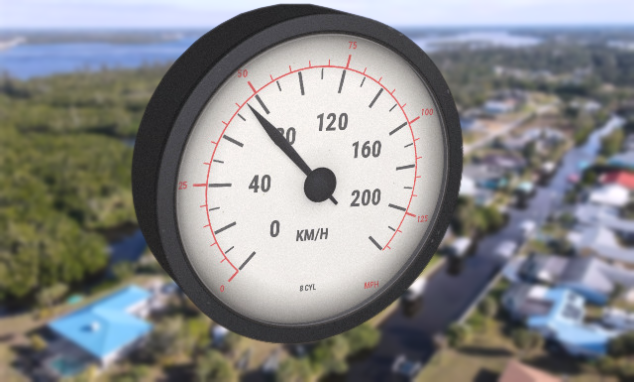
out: value=75 unit=km/h
